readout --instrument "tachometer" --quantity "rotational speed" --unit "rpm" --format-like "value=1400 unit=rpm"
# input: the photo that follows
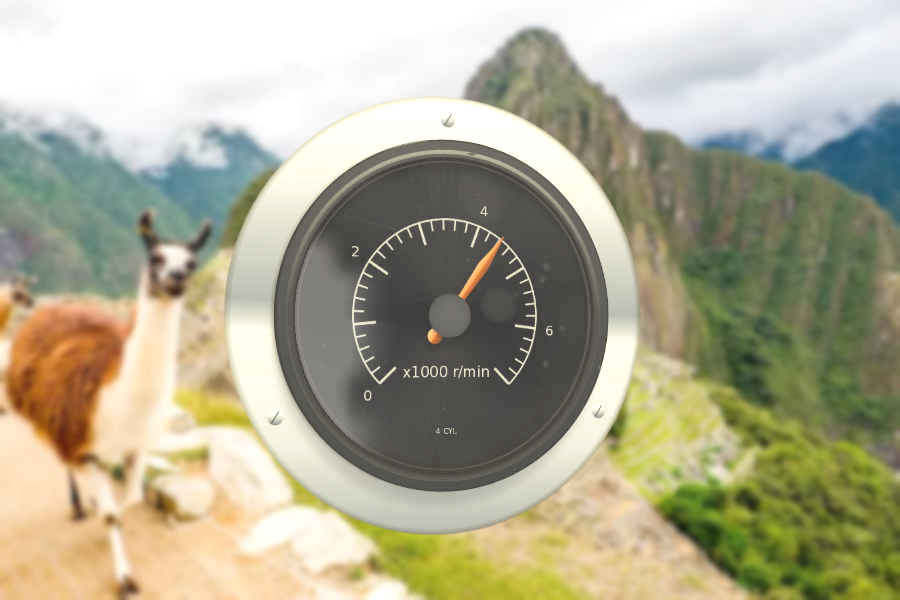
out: value=4400 unit=rpm
